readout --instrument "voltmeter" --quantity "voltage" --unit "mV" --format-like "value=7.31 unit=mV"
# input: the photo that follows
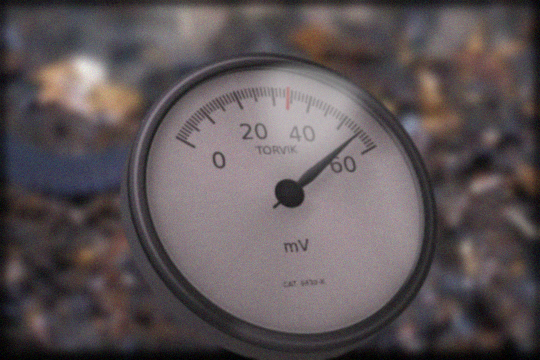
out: value=55 unit=mV
